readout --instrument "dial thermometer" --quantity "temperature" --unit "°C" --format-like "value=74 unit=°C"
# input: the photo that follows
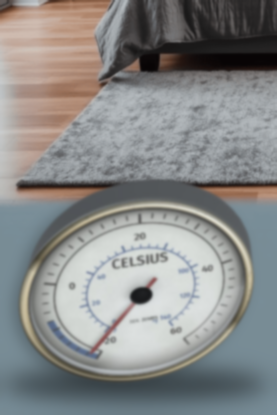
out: value=-18 unit=°C
